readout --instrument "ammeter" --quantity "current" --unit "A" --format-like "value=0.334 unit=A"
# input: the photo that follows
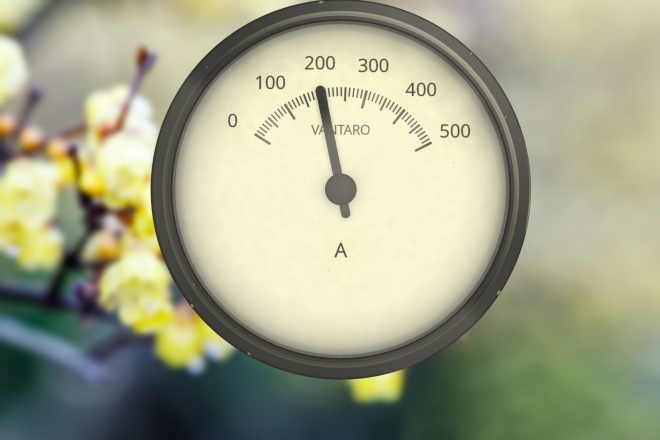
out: value=190 unit=A
